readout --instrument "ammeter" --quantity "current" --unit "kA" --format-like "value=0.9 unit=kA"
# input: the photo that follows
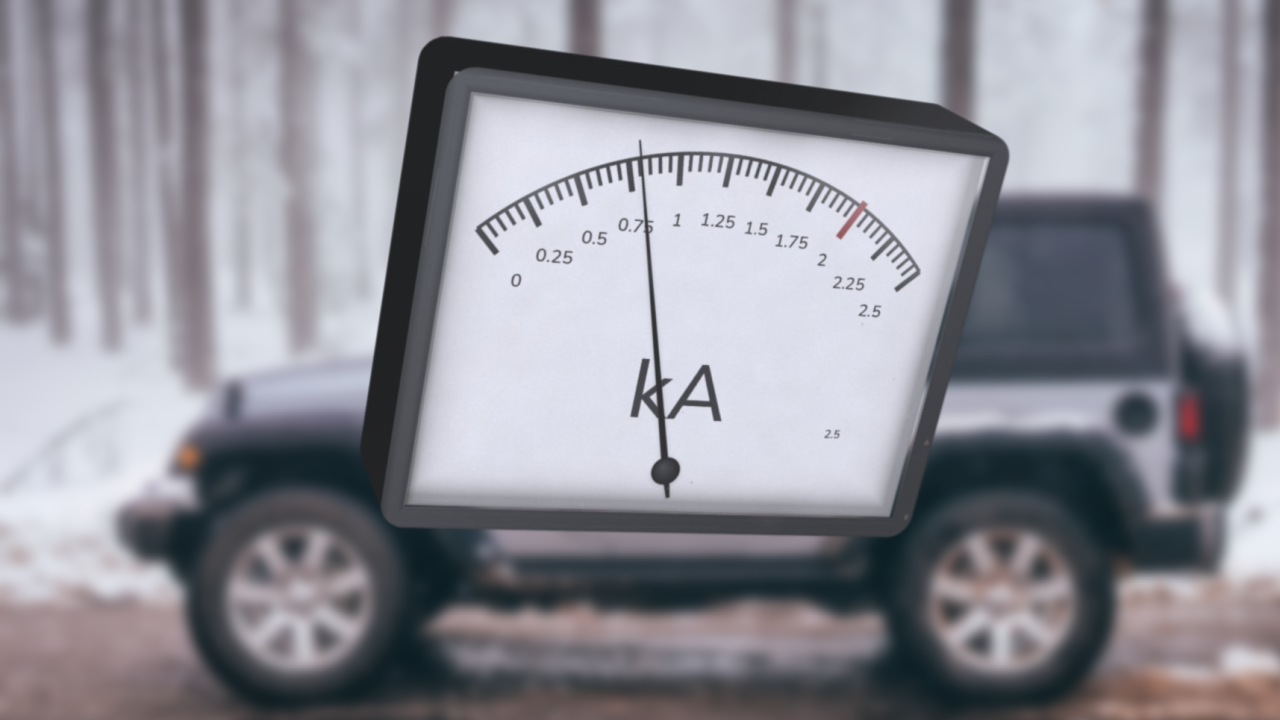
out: value=0.8 unit=kA
